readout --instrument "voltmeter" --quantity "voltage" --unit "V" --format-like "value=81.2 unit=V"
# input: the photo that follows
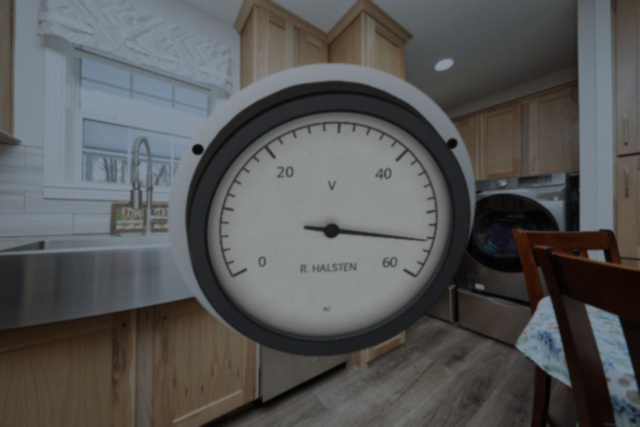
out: value=54 unit=V
